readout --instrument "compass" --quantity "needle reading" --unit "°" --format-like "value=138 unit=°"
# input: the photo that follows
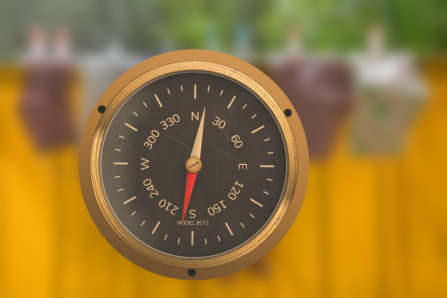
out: value=190 unit=°
